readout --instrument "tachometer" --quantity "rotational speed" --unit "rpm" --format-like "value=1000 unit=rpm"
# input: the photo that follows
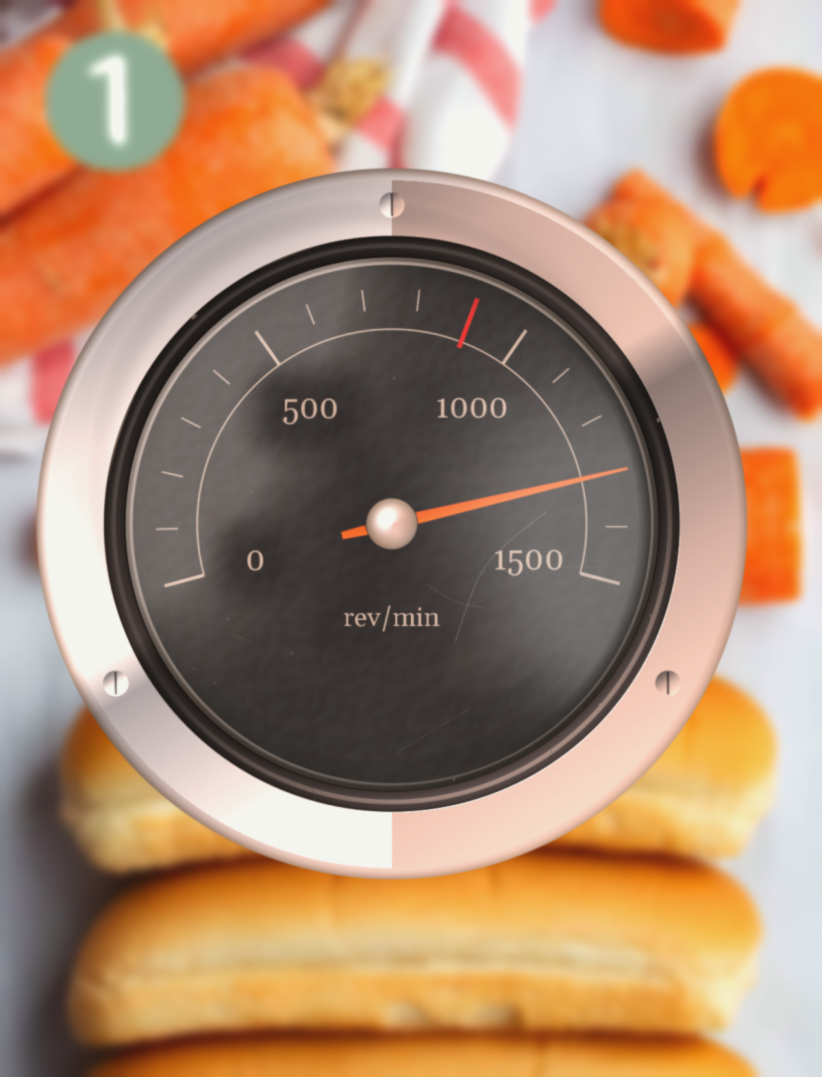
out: value=1300 unit=rpm
